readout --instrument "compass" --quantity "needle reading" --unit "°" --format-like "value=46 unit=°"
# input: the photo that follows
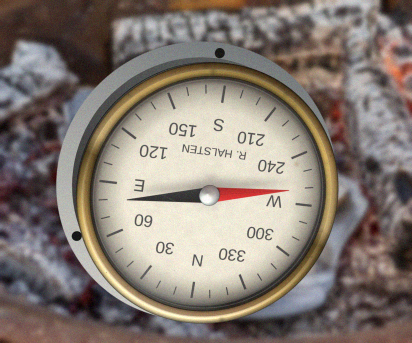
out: value=260 unit=°
